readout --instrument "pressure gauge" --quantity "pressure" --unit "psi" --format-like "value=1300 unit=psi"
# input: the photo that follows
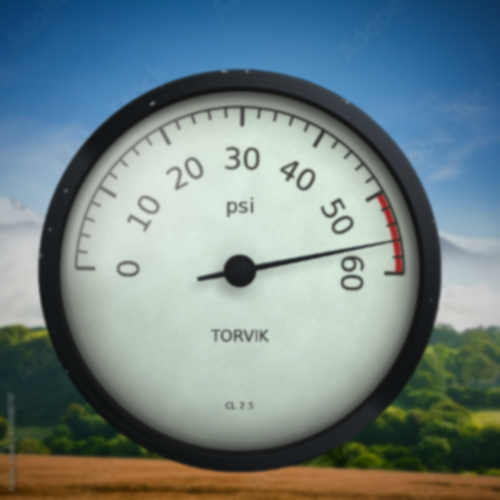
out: value=56 unit=psi
